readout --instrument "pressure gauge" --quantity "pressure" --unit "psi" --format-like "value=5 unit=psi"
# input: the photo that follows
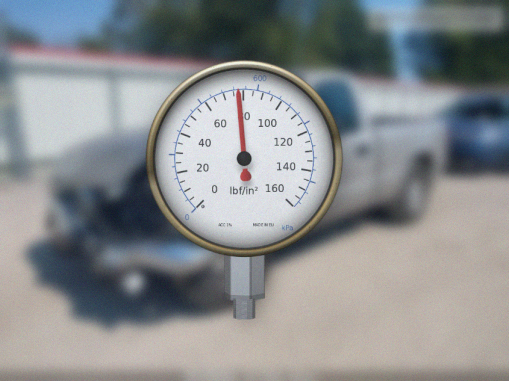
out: value=77.5 unit=psi
